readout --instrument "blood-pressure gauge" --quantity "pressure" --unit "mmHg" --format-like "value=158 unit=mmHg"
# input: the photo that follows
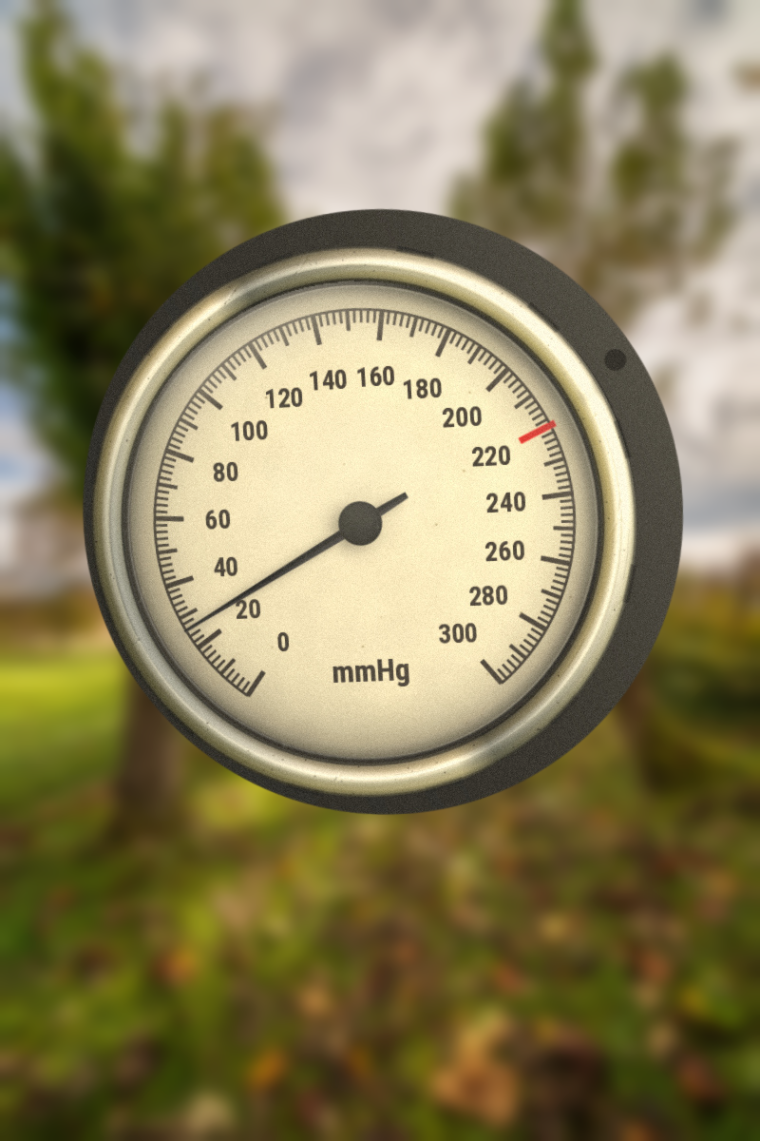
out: value=26 unit=mmHg
